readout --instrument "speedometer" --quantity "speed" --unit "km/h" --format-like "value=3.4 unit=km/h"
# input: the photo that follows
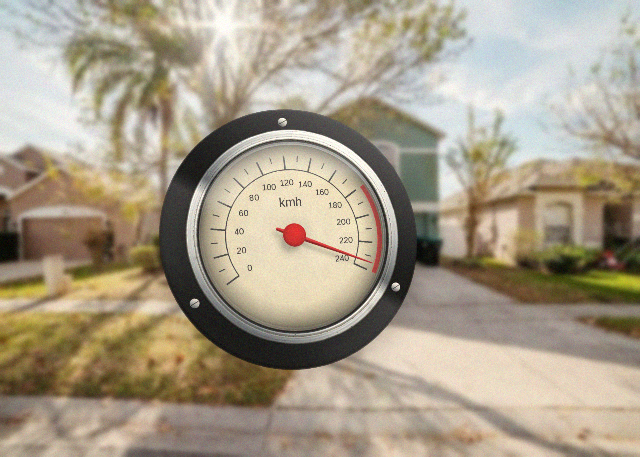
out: value=235 unit=km/h
